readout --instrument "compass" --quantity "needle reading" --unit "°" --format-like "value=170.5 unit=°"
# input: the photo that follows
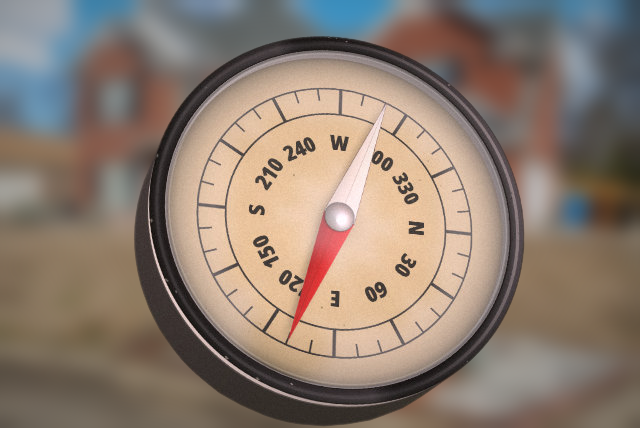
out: value=110 unit=°
